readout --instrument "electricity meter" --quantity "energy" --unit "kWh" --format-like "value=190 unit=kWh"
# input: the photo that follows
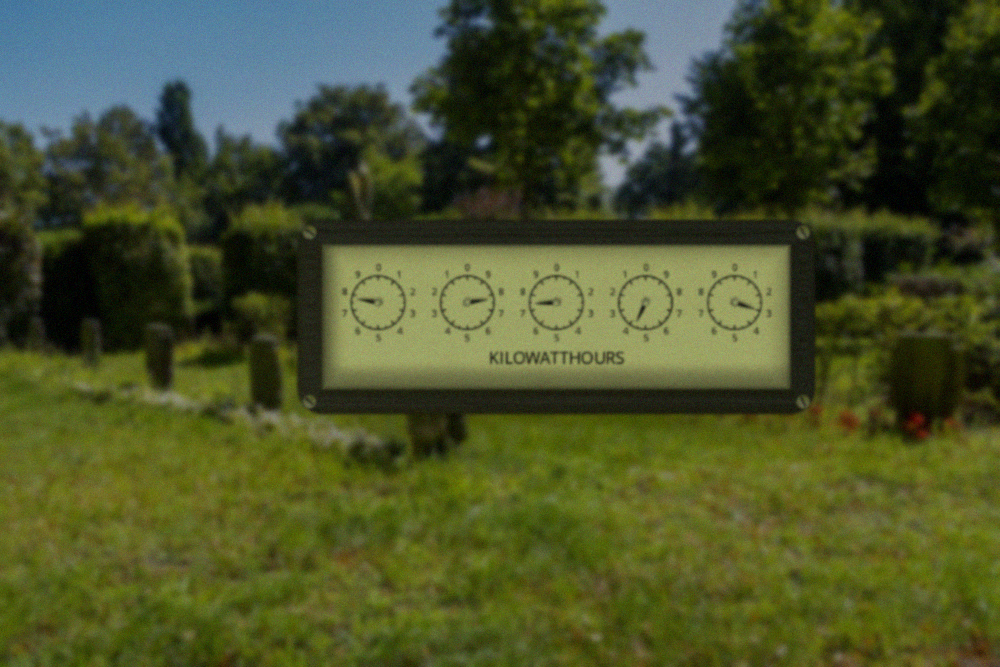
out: value=77743 unit=kWh
